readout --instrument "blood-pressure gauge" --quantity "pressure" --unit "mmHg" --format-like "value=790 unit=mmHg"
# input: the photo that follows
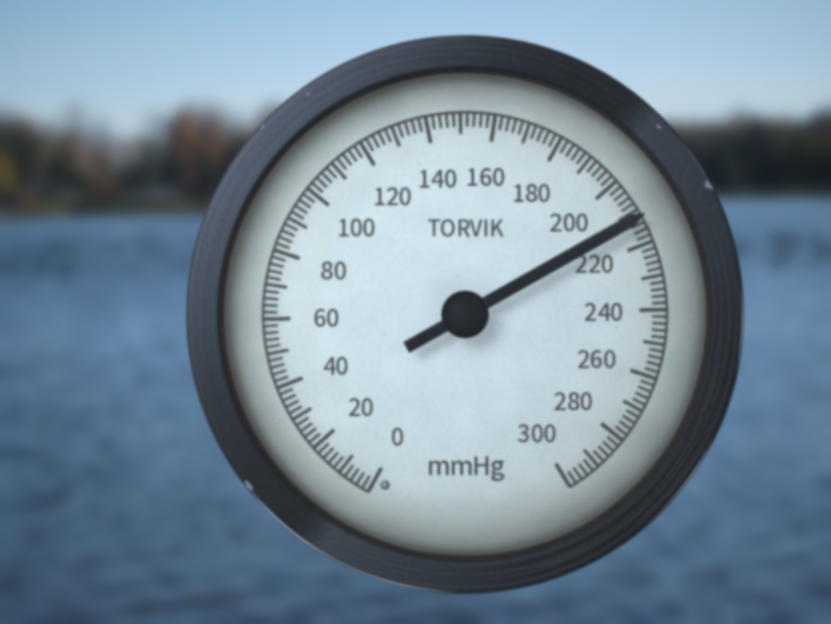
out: value=212 unit=mmHg
